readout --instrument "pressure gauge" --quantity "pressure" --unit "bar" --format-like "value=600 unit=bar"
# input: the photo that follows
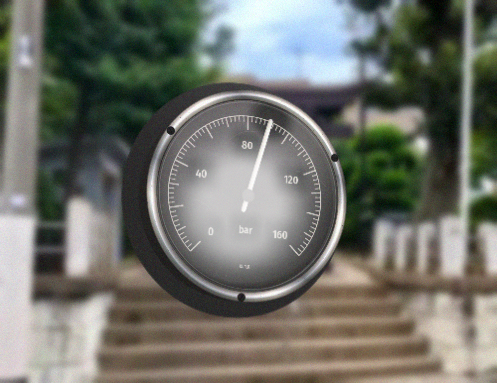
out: value=90 unit=bar
